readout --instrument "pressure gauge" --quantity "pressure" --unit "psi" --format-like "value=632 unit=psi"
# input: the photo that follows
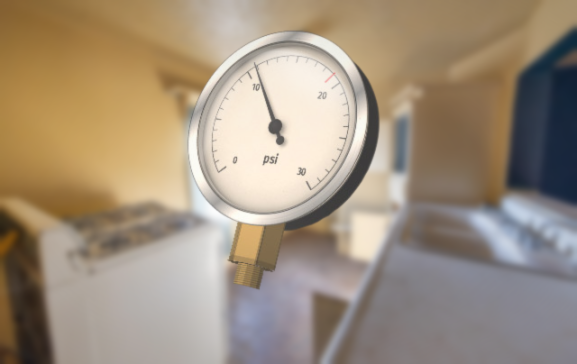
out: value=11 unit=psi
